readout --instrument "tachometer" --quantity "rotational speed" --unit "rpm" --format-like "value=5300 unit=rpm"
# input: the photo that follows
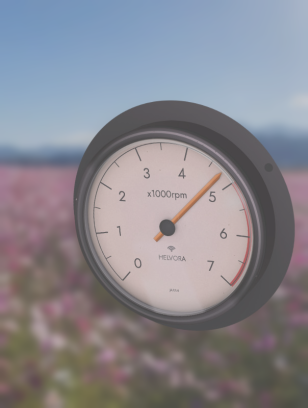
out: value=4750 unit=rpm
